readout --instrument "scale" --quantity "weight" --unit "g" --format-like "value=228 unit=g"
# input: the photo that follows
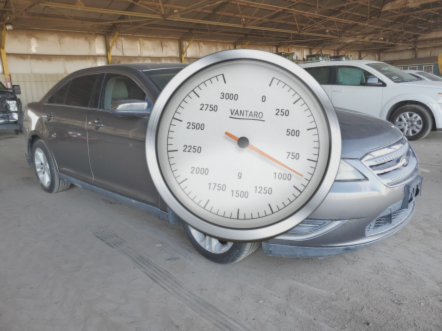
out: value=900 unit=g
